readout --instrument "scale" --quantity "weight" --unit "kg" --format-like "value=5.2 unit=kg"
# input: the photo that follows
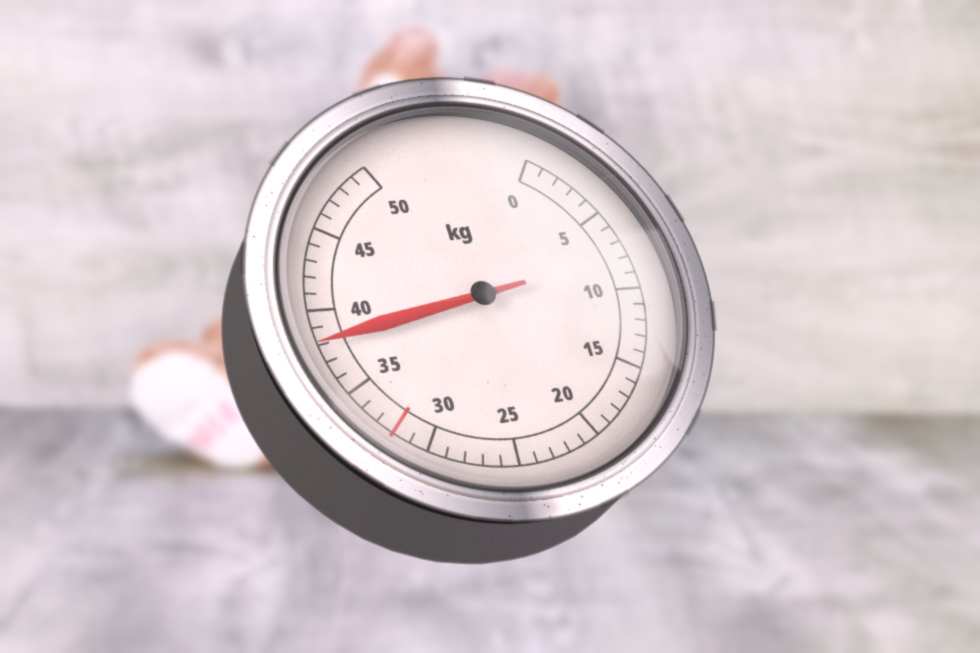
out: value=38 unit=kg
